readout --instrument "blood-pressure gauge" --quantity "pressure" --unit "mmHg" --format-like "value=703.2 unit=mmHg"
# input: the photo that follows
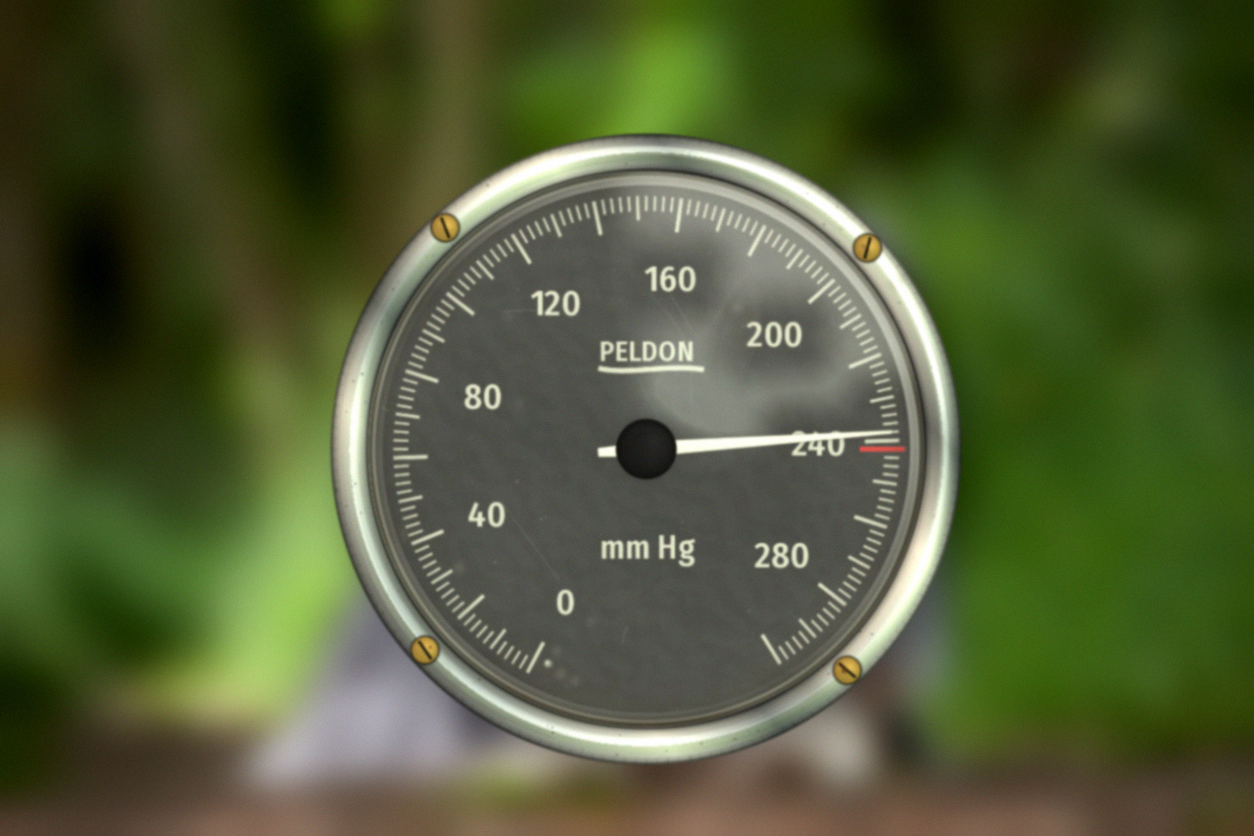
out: value=238 unit=mmHg
